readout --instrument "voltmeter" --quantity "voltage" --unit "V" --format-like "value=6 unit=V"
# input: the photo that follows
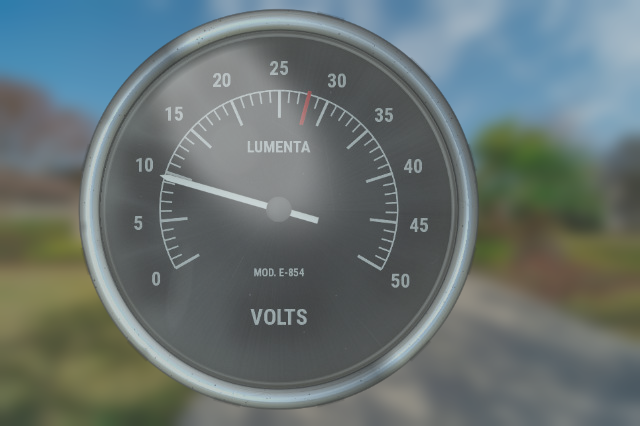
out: value=9.5 unit=V
